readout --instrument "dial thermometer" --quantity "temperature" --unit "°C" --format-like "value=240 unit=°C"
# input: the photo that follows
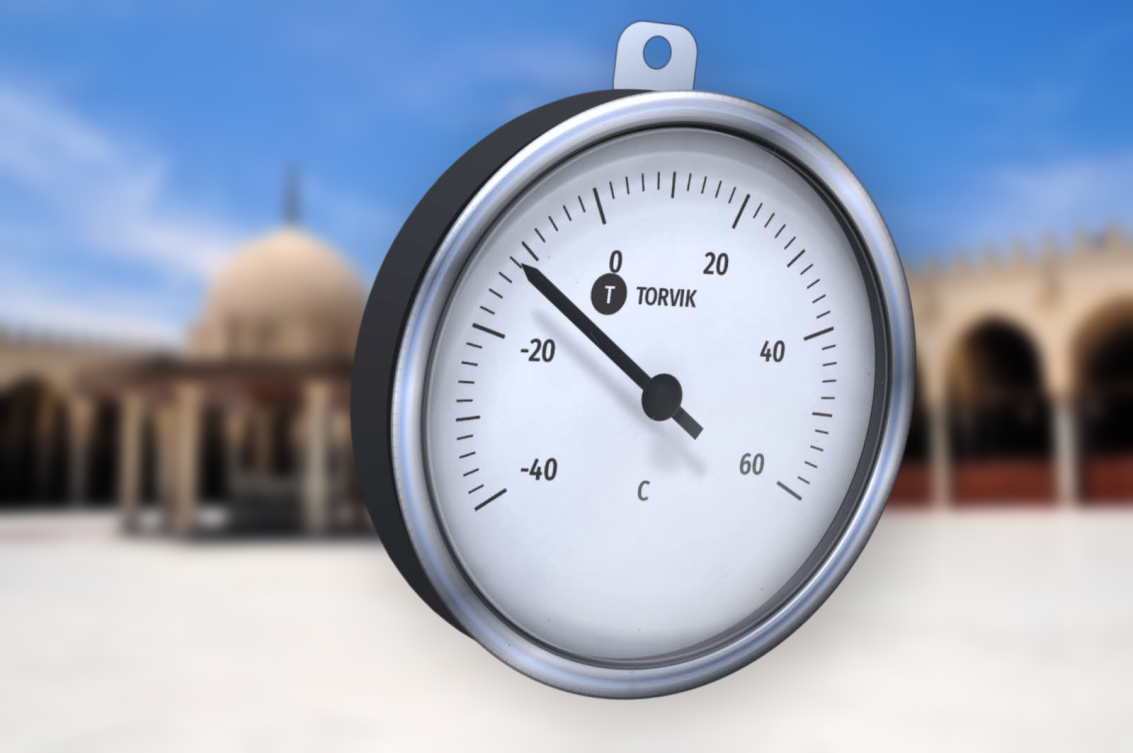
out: value=-12 unit=°C
